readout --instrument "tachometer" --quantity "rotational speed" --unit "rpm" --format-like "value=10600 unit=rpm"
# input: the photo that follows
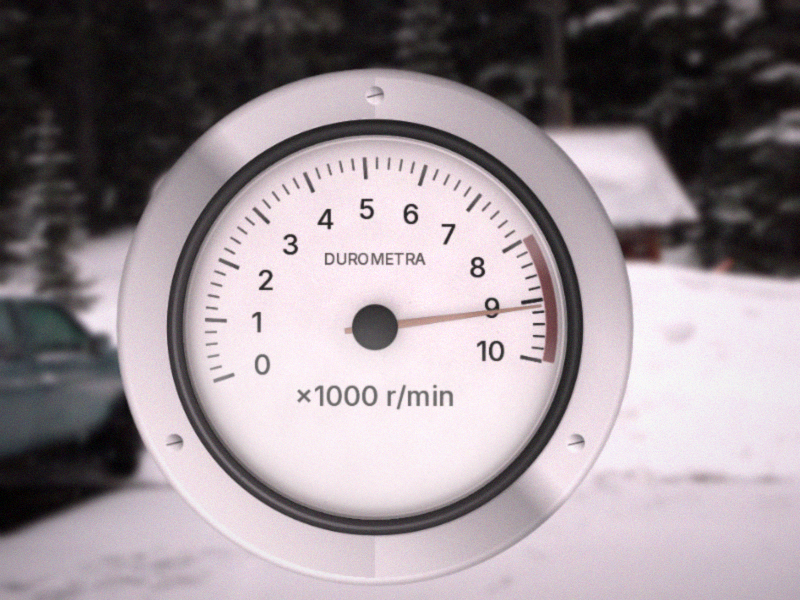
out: value=9100 unit=rpm
